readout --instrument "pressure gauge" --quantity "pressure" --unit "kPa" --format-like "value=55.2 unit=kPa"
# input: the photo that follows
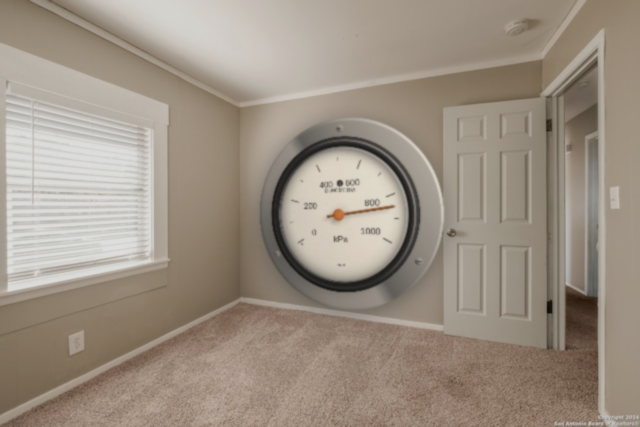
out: value=850 unit=kPa
